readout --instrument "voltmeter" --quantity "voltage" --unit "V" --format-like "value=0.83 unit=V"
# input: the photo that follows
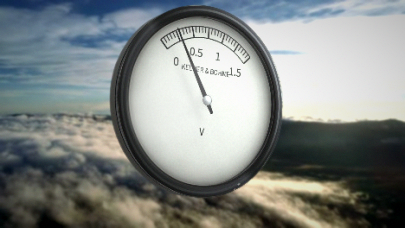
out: value=0.25 unit=V
